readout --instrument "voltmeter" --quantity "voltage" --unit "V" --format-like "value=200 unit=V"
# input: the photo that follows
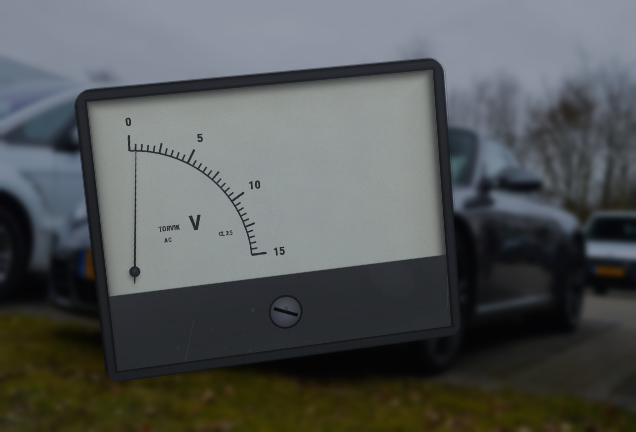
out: value=0.5 unit=V
